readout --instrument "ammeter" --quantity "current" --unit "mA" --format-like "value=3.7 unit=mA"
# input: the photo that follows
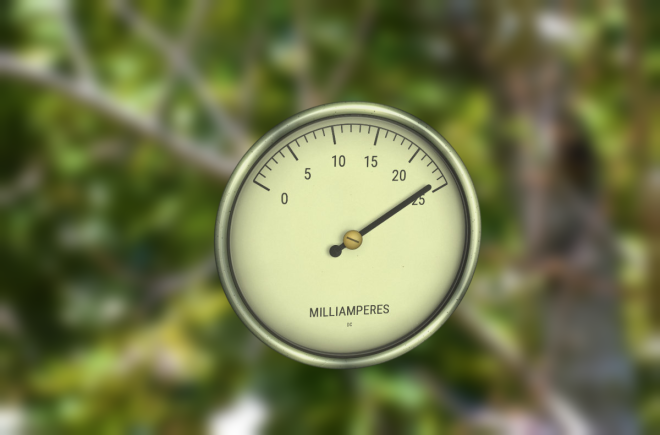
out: value=24 unit=mA
